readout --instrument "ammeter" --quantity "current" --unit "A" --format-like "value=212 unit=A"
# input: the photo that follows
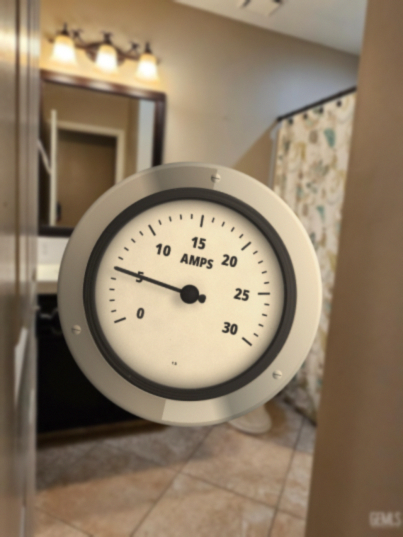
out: value=5 unit=A
